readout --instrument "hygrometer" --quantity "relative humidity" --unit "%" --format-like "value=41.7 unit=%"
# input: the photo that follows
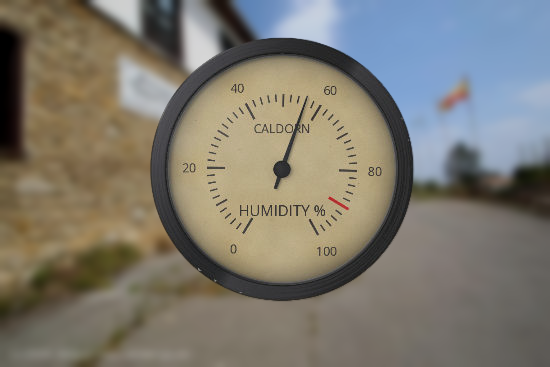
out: value=56 unit=%
